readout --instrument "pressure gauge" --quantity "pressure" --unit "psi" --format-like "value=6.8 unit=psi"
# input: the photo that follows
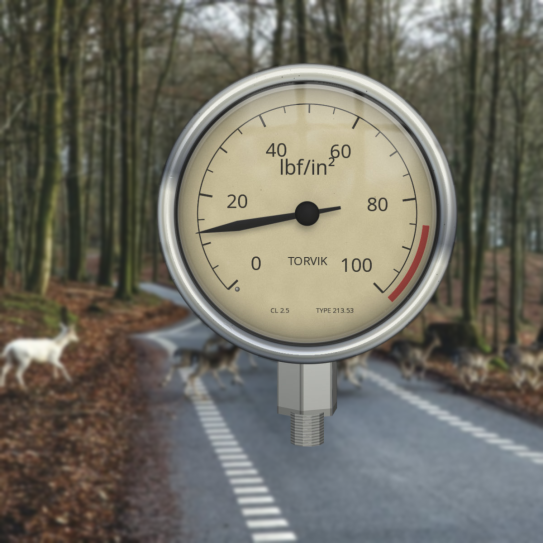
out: value=12.5 unit=psi
